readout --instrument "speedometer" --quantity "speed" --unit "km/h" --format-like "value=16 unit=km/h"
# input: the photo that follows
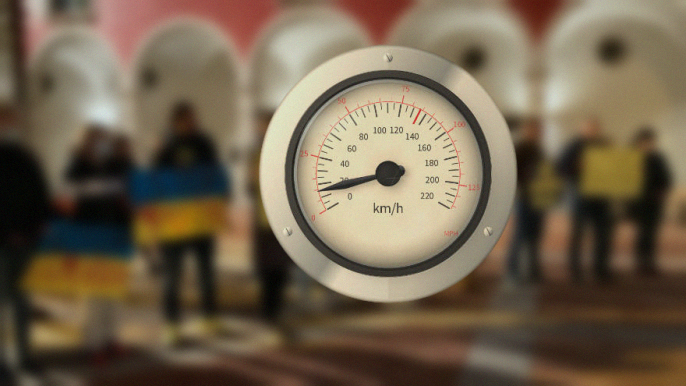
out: value=15 unit=km/h
